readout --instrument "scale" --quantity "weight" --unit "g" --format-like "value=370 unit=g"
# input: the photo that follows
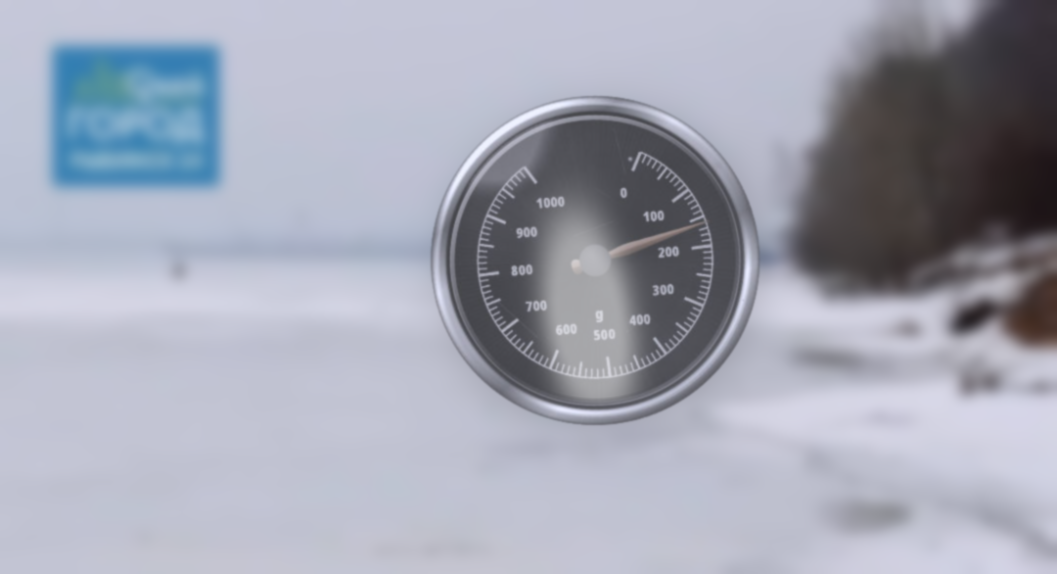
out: value=160 unit=g
